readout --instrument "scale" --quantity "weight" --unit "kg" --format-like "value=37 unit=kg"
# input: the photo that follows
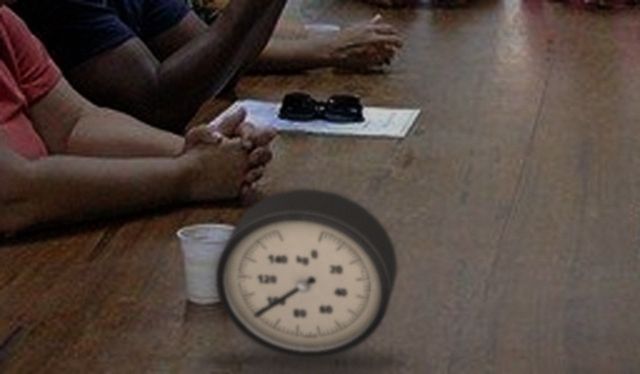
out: value=100 unit=kg
